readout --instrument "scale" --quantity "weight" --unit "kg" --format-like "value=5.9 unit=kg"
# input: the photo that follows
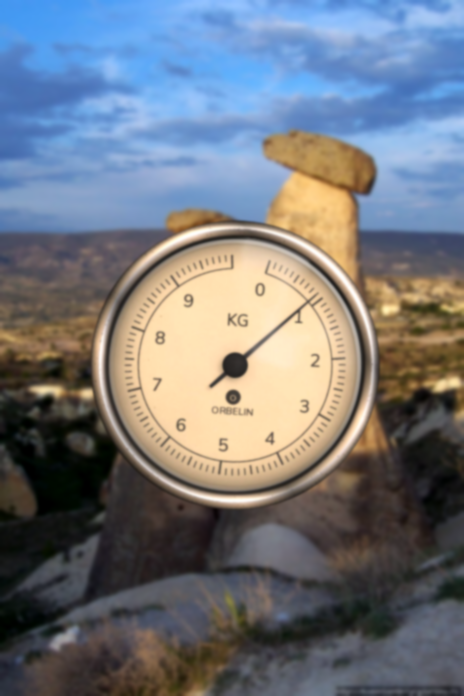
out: value=0.9 unit=kg
